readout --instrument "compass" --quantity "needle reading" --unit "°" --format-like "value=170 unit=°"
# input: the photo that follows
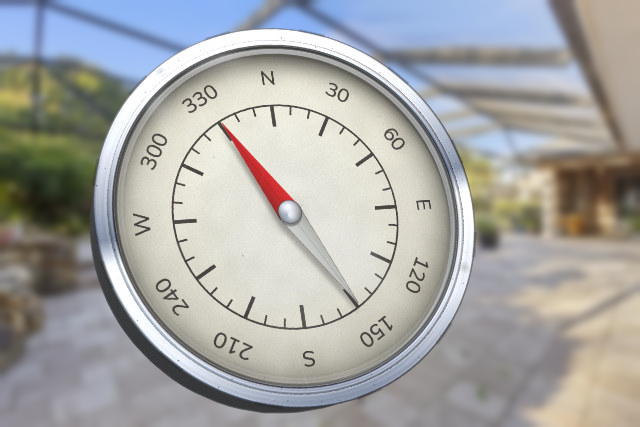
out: value=330 unit=°
